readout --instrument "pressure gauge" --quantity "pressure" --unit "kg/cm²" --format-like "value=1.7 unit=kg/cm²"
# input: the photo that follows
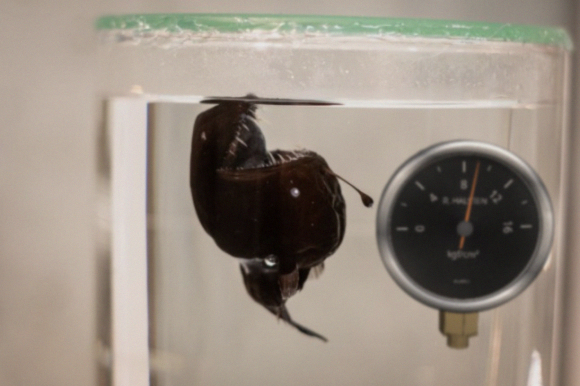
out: value=9 unit=kg/cm²
